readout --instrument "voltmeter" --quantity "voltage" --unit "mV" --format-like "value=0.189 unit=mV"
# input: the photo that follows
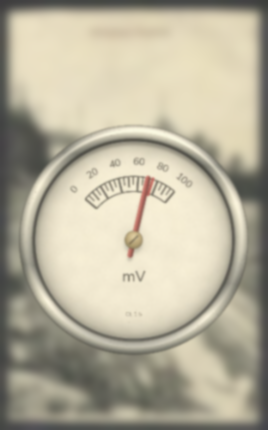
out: value=70 unit=mV
